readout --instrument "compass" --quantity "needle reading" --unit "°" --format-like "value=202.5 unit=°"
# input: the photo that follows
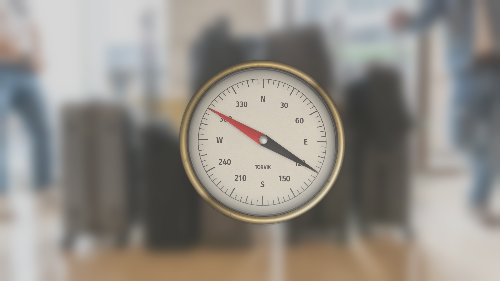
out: value=300 unit=°
